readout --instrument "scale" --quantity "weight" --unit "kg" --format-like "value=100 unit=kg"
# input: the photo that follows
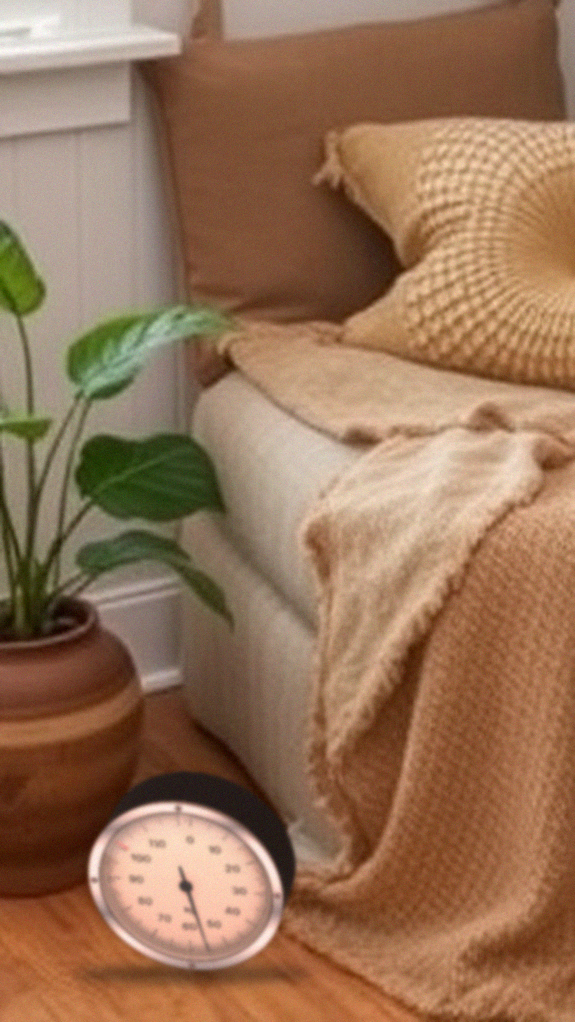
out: value=55 unit=kg
